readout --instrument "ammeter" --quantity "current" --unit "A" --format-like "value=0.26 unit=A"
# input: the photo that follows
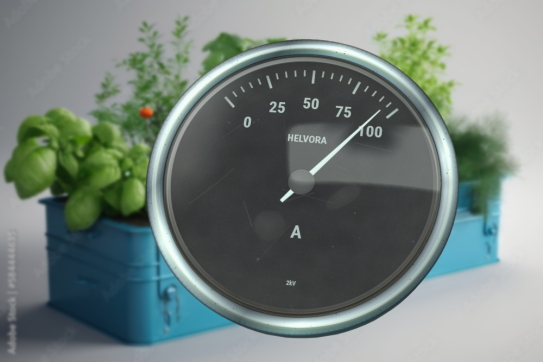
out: value=95 unit=A
